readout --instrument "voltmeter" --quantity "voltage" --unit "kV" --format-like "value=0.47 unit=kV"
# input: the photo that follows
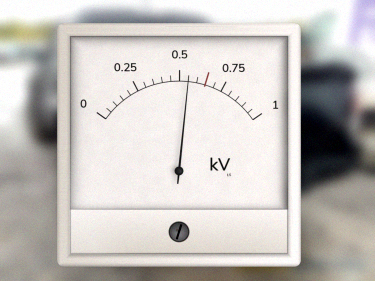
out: value=0.55 unit=kV
